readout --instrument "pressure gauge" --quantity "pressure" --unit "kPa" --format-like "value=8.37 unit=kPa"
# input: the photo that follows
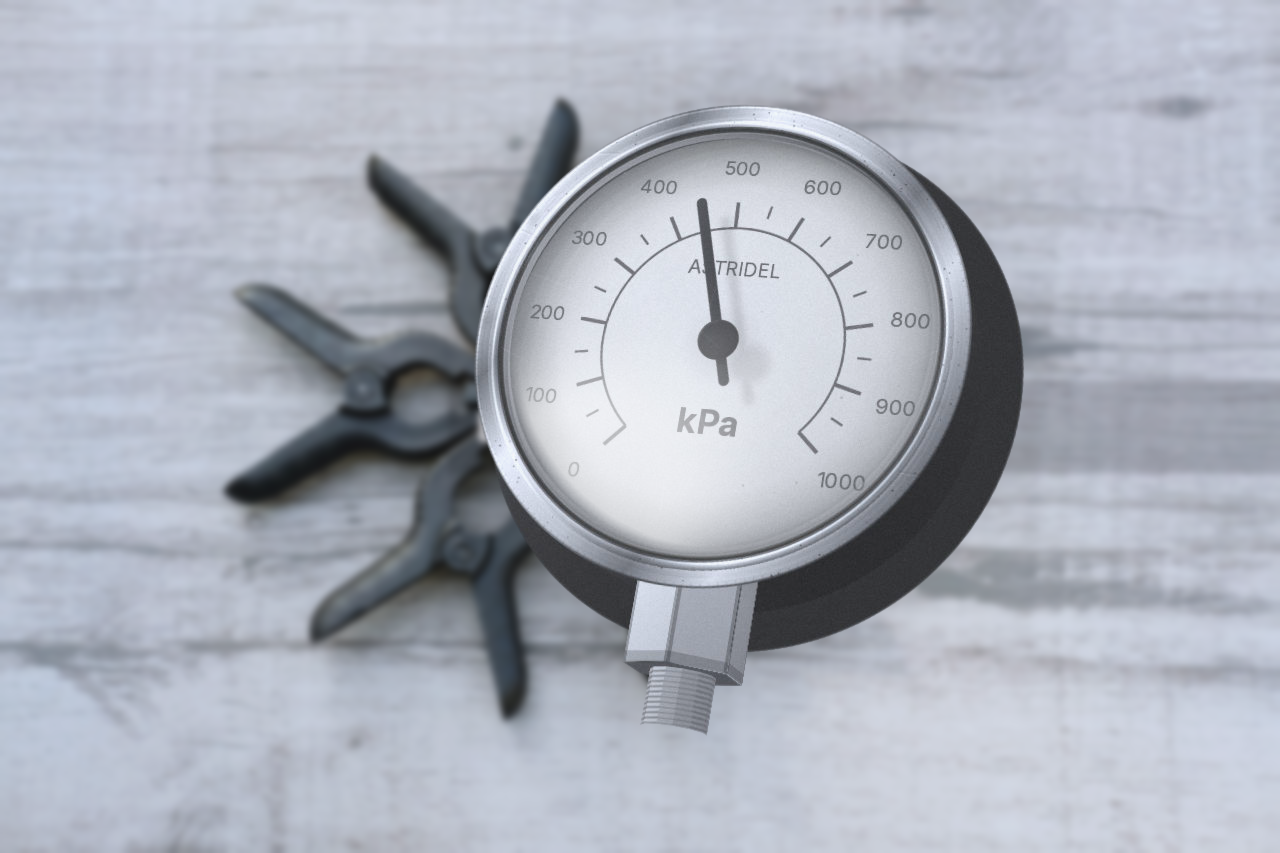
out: value=450 unit=kPa
